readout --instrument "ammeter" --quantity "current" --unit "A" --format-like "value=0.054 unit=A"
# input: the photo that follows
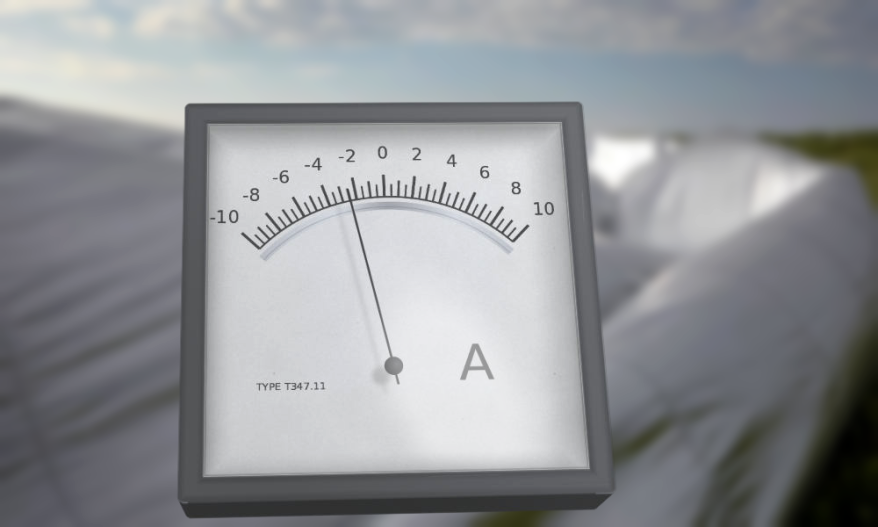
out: value=-2.5 unit=A
